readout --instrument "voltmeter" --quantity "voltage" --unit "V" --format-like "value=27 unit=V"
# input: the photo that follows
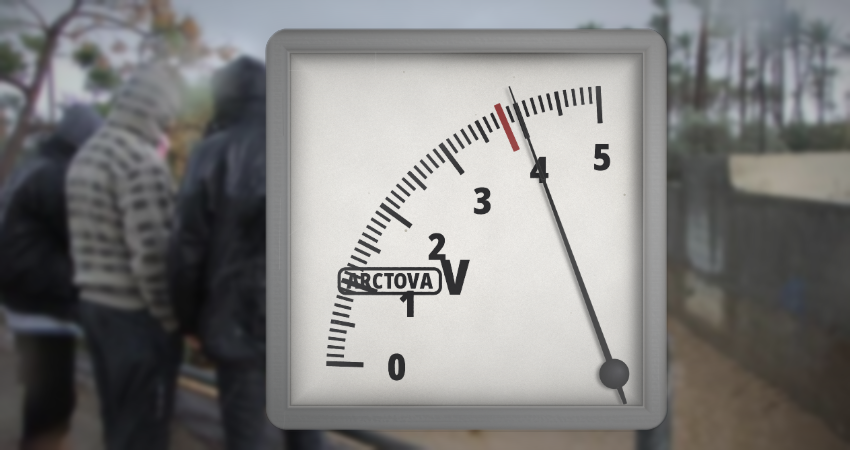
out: value=4 unit=V
